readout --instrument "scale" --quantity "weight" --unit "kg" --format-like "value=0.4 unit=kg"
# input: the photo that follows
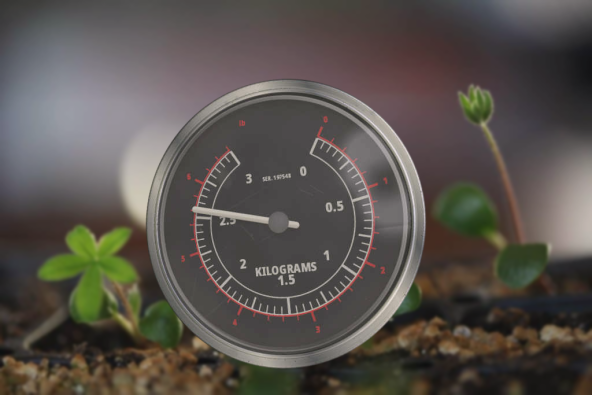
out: value=2.55 unit=kg
